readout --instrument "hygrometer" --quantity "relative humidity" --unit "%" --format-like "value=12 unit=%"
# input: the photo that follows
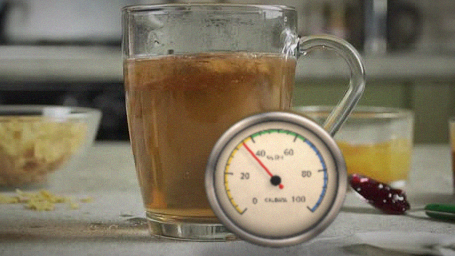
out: value=36 unit=%
